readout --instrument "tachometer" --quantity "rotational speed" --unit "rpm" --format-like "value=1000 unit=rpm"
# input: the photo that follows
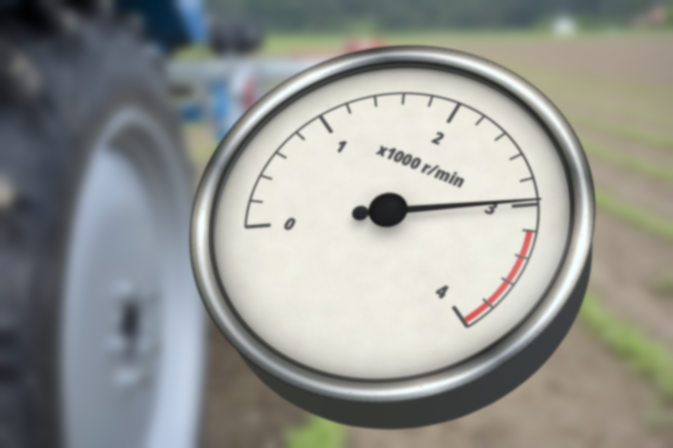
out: value=3000 unit=rpm
